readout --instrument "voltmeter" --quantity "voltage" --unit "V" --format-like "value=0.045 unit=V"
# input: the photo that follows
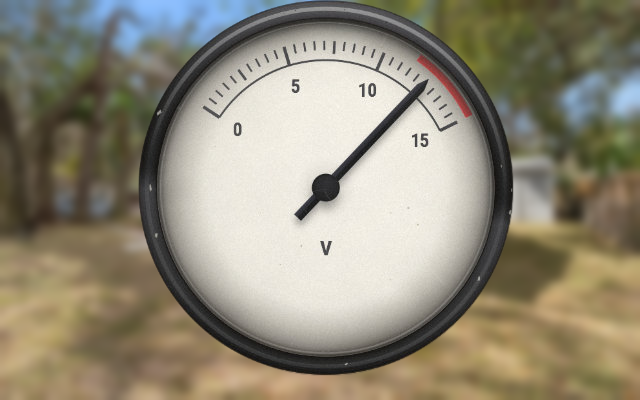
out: value=12.5 unit=V
